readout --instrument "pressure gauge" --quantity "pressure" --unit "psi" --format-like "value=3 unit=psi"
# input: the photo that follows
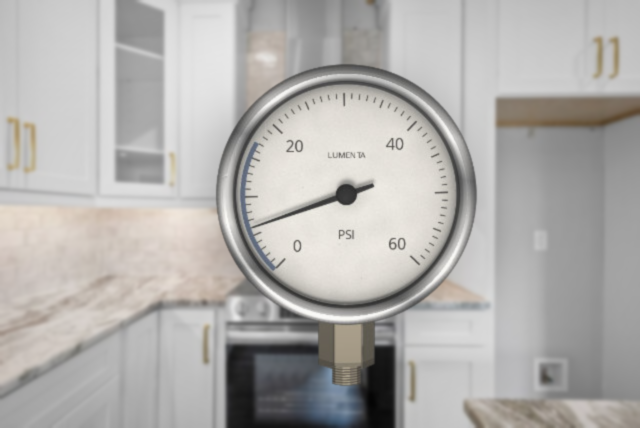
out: value=6 unit=psi
